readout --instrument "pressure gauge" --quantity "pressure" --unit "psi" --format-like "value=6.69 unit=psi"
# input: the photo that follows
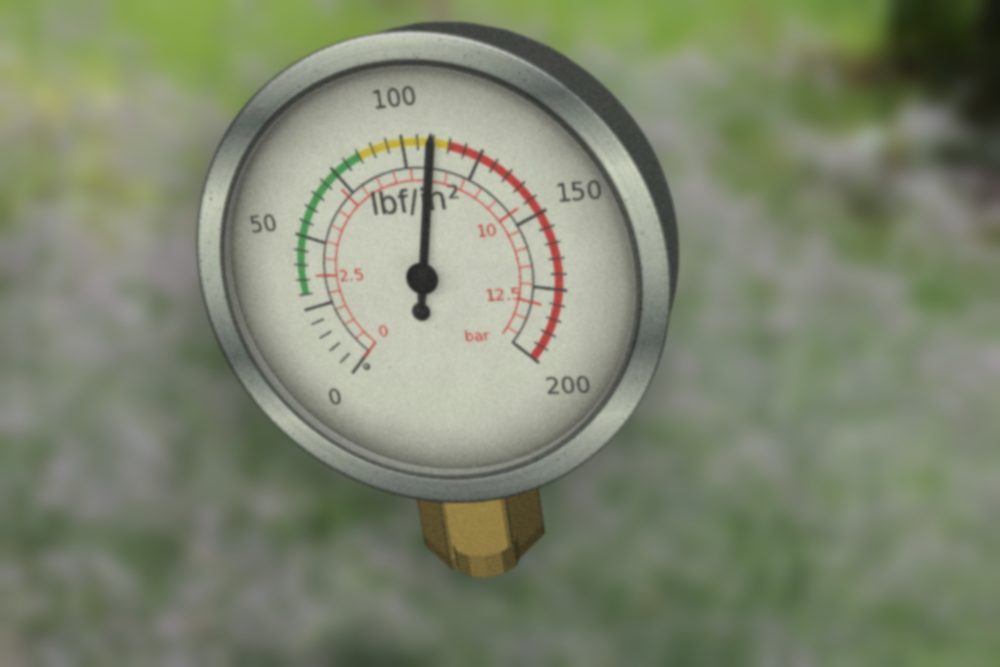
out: value=110 unit=psi
